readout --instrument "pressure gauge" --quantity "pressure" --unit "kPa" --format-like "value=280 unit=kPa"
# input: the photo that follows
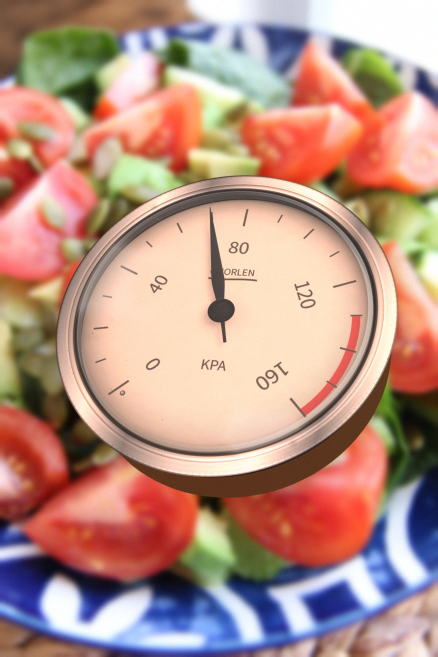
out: value=70 unit=kPa
